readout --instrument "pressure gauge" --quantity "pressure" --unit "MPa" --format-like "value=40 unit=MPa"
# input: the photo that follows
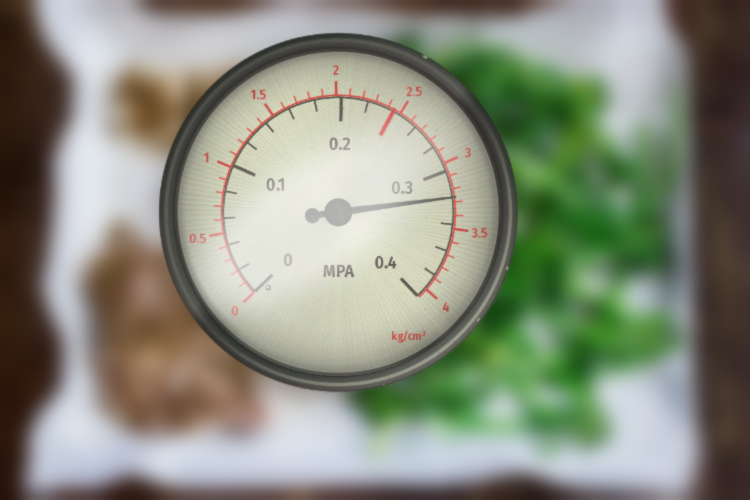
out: value=0.32 unit=MPa
